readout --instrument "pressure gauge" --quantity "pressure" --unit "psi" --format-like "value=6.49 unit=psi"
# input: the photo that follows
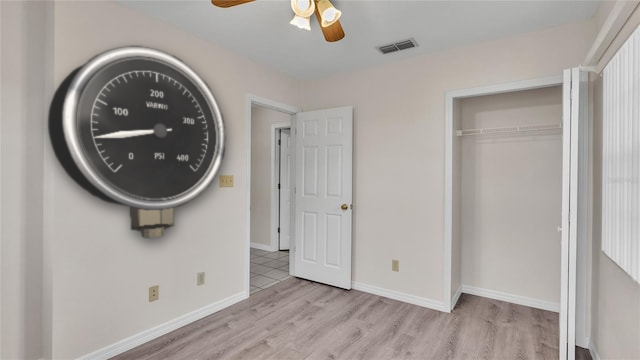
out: value=50 unit=psi
